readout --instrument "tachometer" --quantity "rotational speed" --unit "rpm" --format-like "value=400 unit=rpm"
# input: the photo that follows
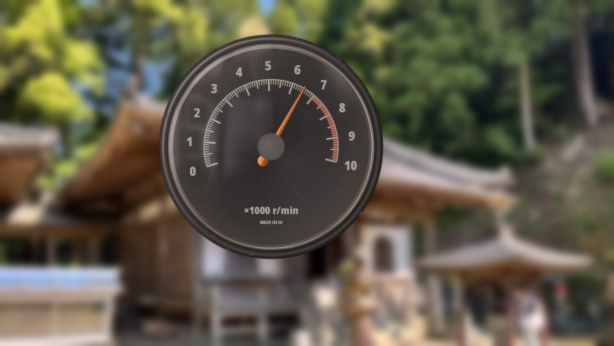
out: value=6500 unit=rpm
